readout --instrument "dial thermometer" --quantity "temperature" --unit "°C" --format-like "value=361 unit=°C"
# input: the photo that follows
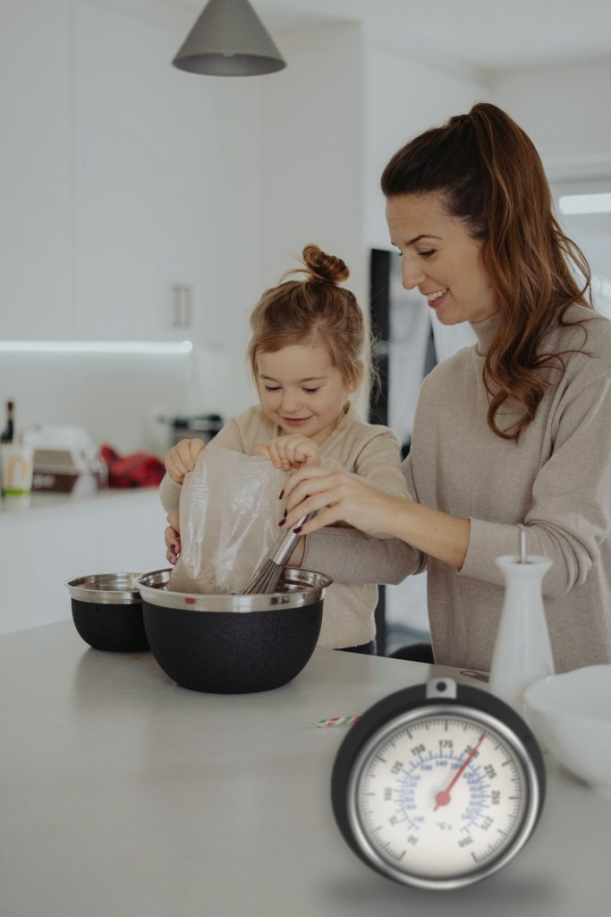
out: value=200 unit=°C
